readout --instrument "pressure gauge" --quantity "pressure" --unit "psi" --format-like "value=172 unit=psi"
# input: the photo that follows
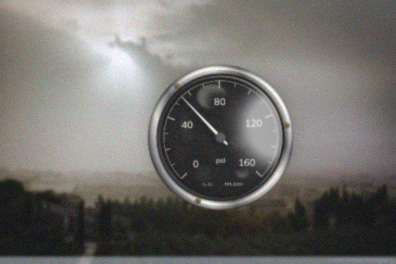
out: value=55 unit=psi
